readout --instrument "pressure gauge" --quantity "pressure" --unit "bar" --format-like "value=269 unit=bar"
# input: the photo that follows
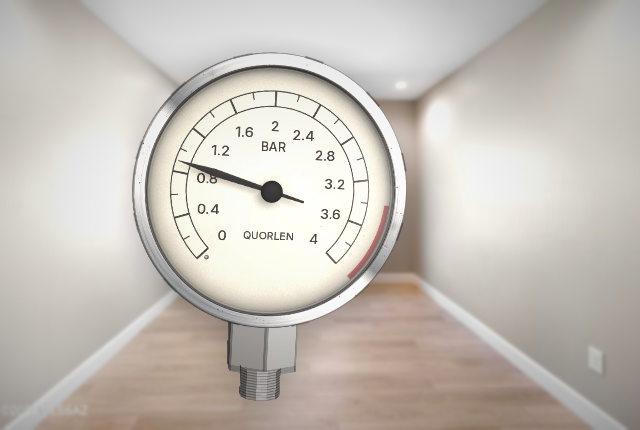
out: value=0.9 unit=bar
